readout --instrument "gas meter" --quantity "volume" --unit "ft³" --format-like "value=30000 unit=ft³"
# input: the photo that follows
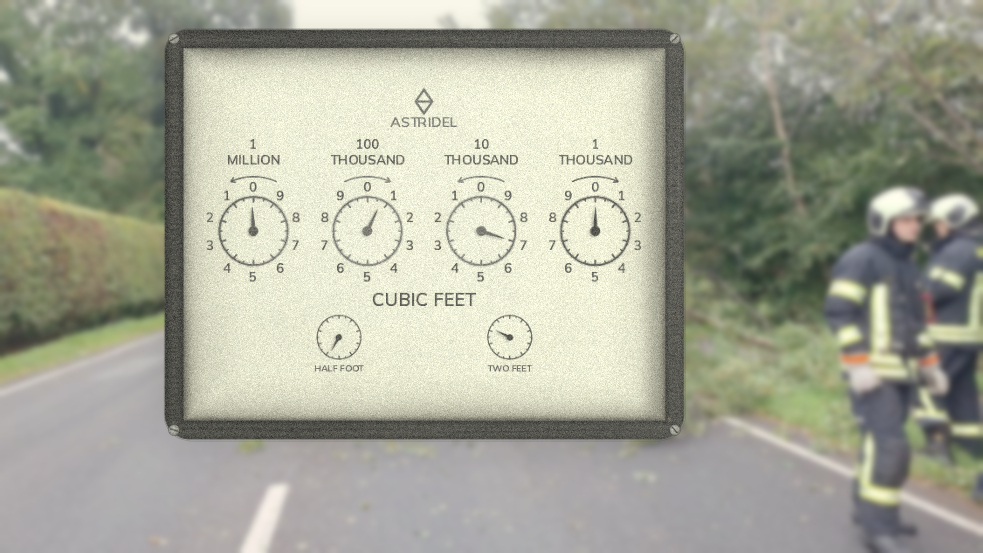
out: value=7000 unit=ft³
